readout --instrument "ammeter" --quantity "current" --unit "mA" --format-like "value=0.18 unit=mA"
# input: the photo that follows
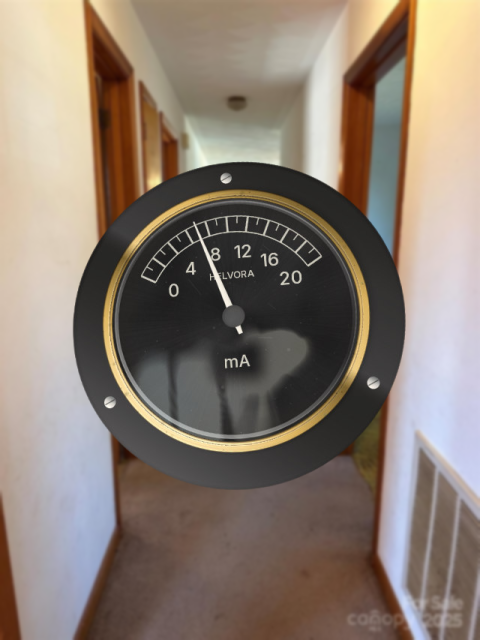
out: value=7 unit=mA
